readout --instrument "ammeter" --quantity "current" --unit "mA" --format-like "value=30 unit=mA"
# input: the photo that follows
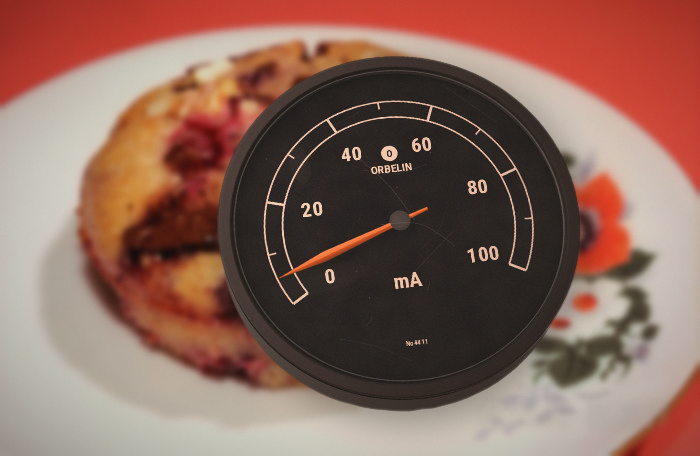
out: value=5 unit=mA
